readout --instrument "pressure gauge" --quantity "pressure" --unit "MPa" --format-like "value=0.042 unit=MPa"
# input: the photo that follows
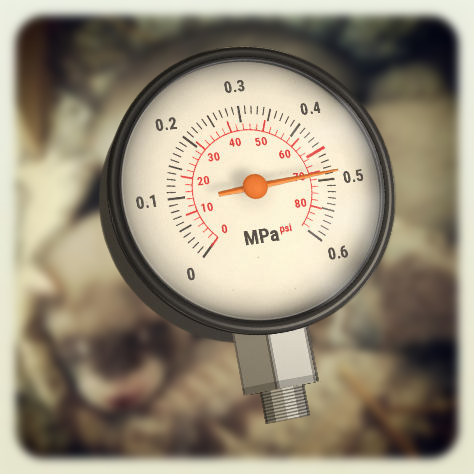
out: value=0.49 unit=MPa
